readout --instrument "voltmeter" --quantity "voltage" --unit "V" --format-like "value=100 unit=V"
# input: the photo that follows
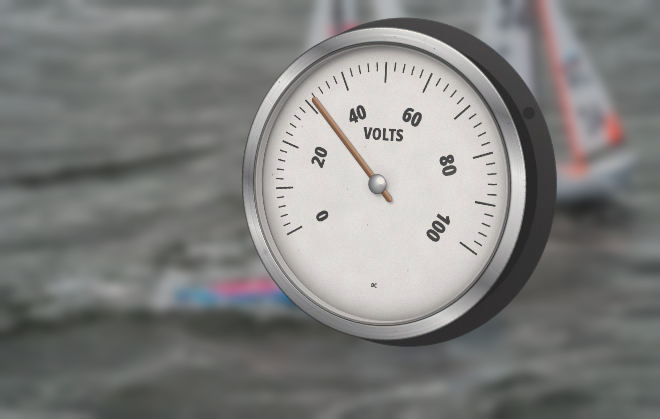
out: value=32 unit=V
